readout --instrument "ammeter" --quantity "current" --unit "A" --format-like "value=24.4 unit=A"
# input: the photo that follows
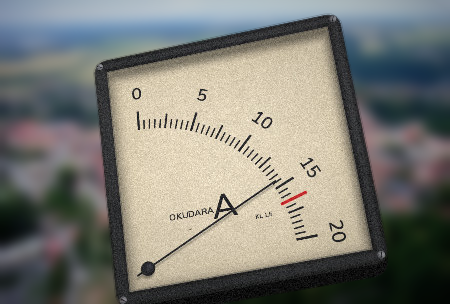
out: value=14.5 unit=A
